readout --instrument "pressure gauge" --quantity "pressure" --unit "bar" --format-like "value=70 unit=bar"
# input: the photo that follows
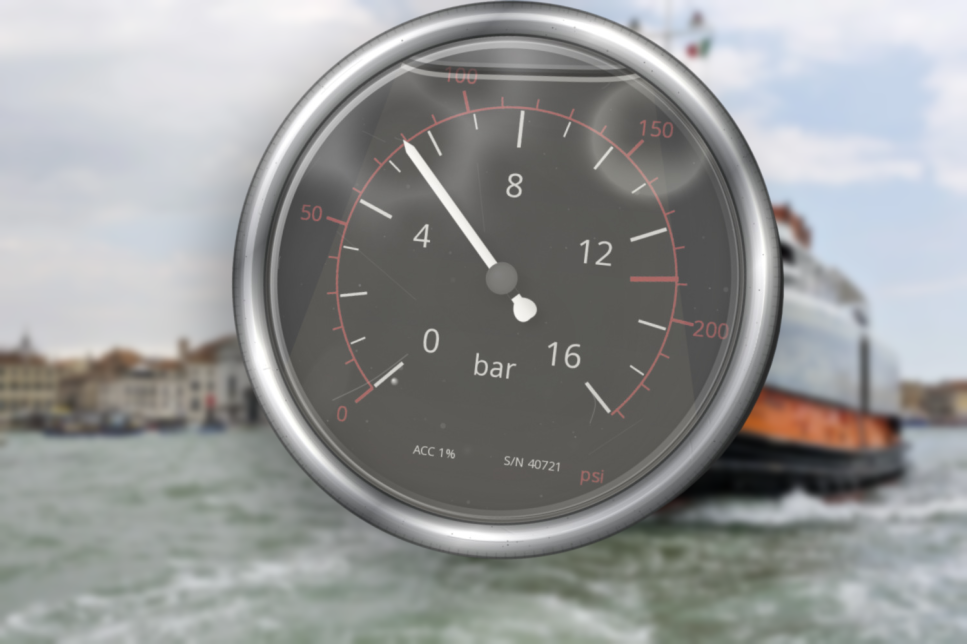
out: value=5.5 unit=bar
